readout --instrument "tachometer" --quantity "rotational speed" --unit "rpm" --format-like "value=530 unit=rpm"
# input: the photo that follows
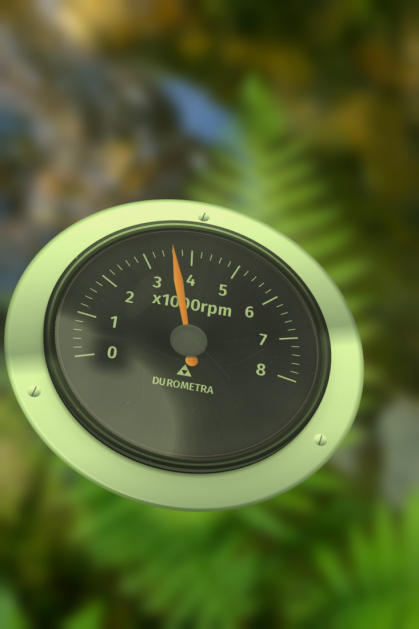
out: value=3600 unit=rpm
